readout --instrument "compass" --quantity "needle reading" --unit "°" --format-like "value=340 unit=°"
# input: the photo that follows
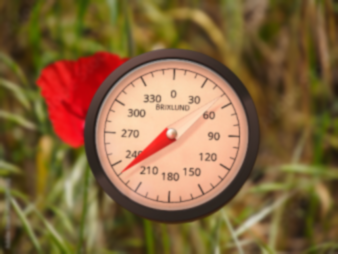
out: value=230 unit=°
